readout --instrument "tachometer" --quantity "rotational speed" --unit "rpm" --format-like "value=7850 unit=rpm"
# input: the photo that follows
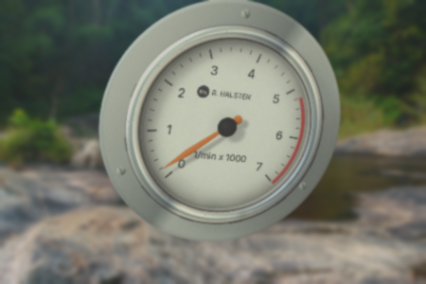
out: value=200 unit=rpm
